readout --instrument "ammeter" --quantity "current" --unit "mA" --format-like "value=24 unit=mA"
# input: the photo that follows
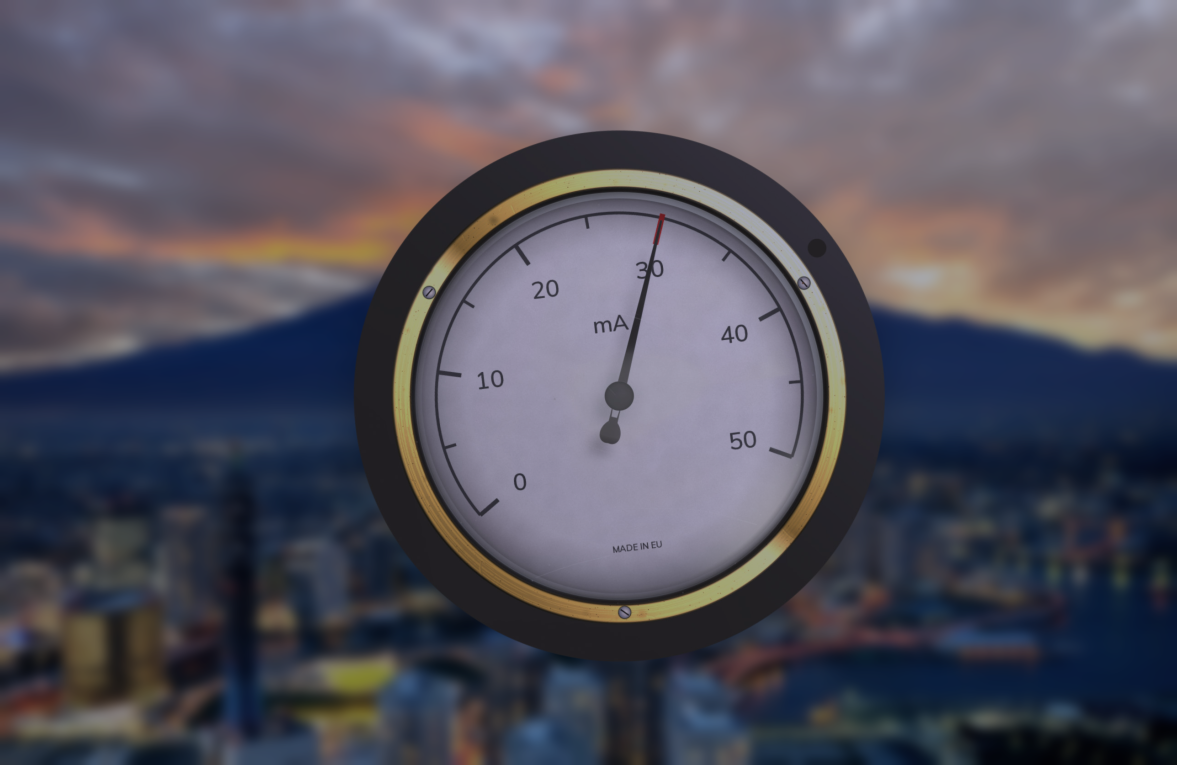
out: value=30 unit=mA
